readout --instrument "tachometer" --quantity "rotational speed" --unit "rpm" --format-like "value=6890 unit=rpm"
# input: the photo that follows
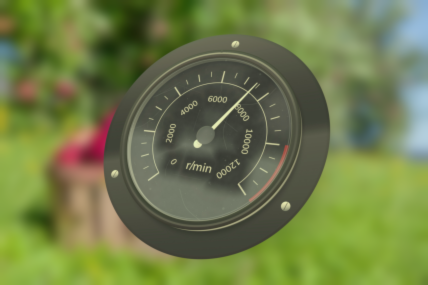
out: value=7500 unit=rpm
